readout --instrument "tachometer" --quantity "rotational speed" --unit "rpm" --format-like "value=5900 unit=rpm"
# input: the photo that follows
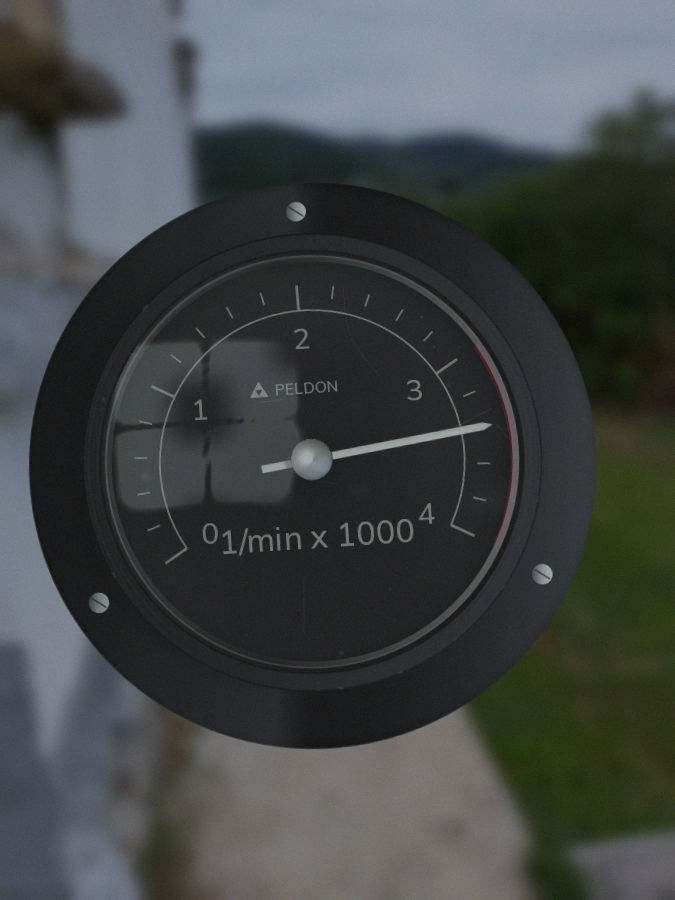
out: value=3400 unit=rpm
